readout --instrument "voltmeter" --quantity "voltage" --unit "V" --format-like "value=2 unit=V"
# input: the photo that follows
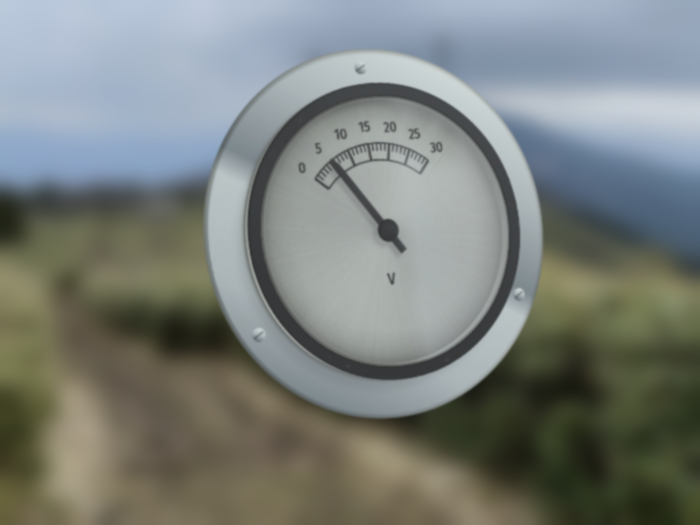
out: value=5 unit=V
